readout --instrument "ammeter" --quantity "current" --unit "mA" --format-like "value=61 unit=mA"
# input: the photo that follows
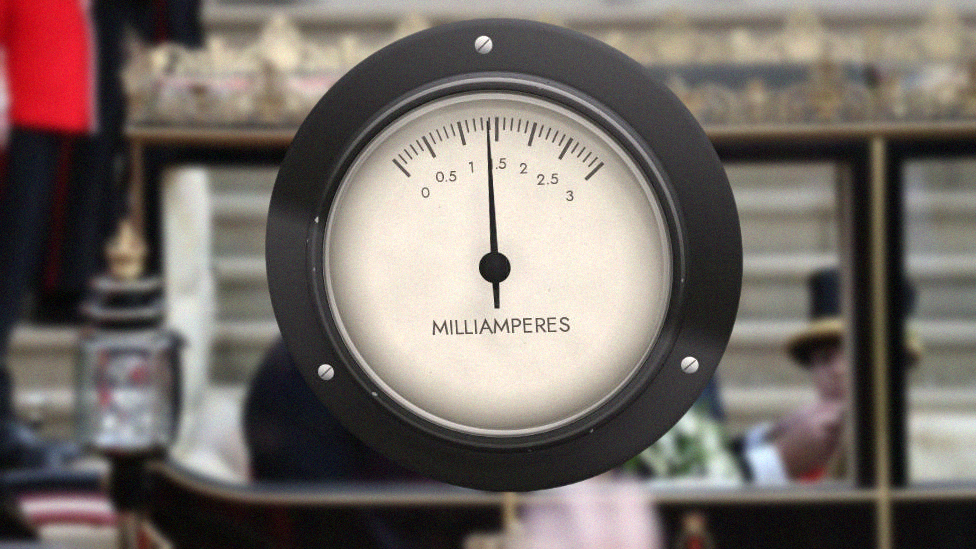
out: value=1.4 unit=mA
